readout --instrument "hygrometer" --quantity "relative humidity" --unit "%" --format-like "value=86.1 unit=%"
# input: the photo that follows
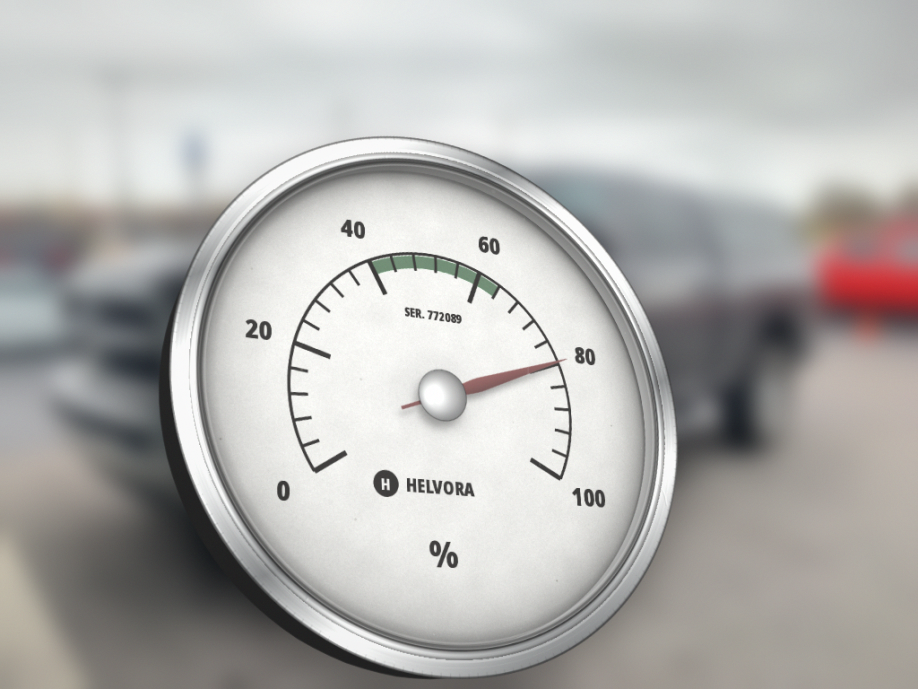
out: value=80 unit=%
